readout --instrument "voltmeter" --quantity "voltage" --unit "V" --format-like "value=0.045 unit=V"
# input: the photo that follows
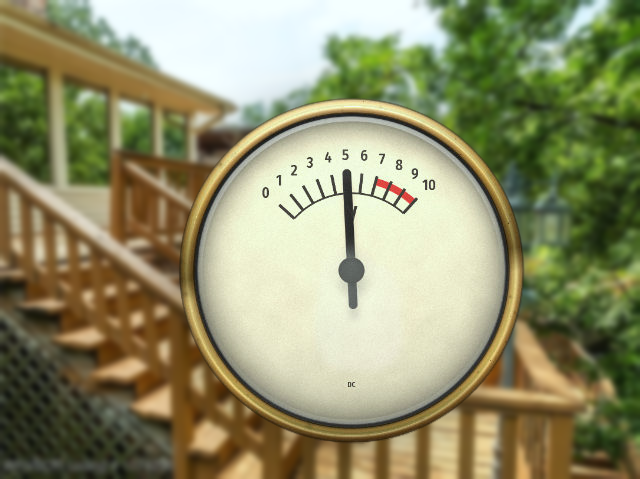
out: value=5 unit=V
